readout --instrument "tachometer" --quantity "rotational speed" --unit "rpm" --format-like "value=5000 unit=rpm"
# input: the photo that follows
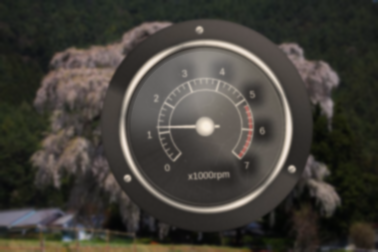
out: value=1200 unit=rpm
